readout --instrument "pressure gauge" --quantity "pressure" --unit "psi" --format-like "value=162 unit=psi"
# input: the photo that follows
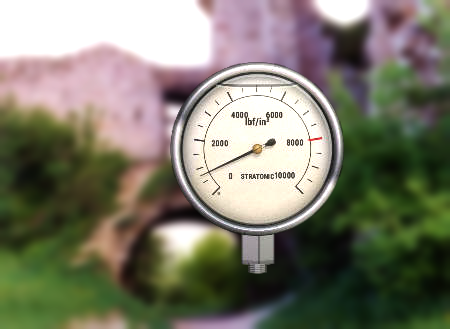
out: value=750 unit=psi
